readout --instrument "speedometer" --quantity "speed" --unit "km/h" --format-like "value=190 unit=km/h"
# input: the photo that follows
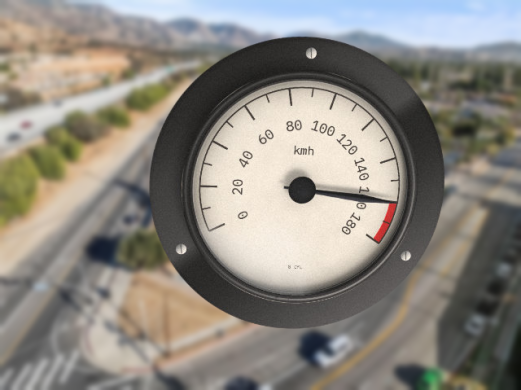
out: value=160 unit=km/h
